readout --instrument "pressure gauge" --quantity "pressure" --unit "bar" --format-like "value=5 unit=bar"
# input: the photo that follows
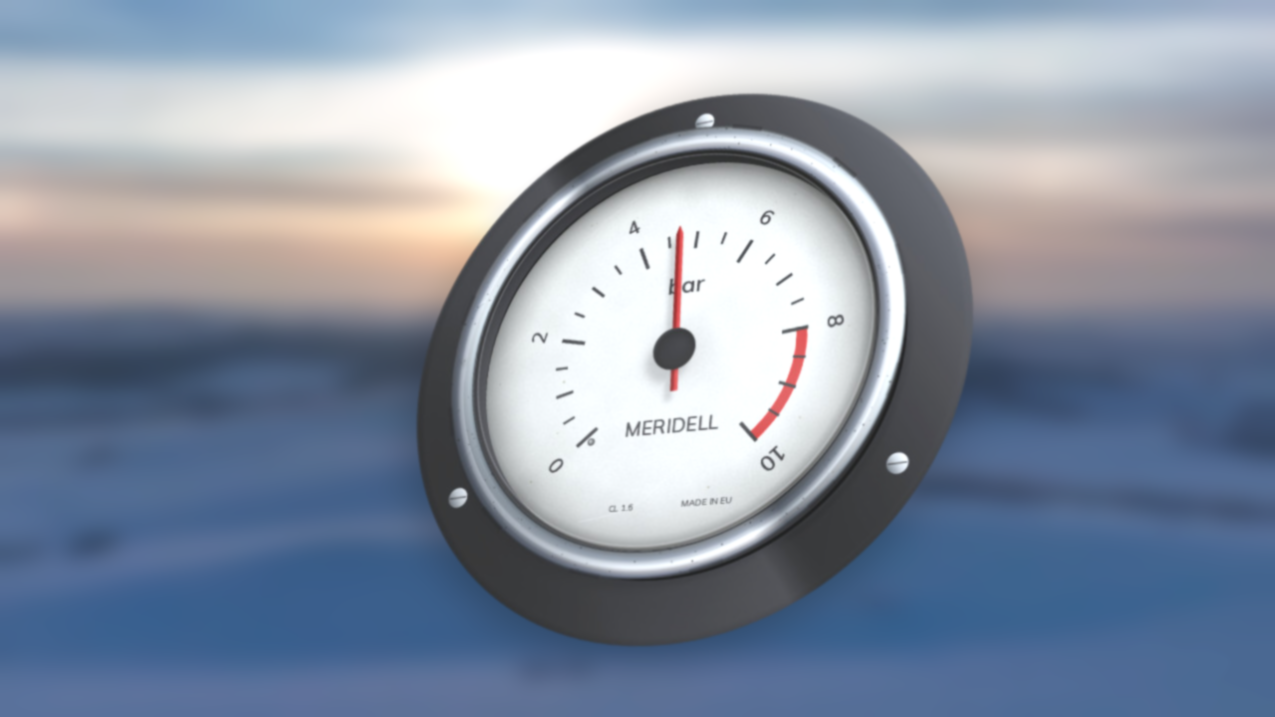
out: value=4.75 unit=bar
